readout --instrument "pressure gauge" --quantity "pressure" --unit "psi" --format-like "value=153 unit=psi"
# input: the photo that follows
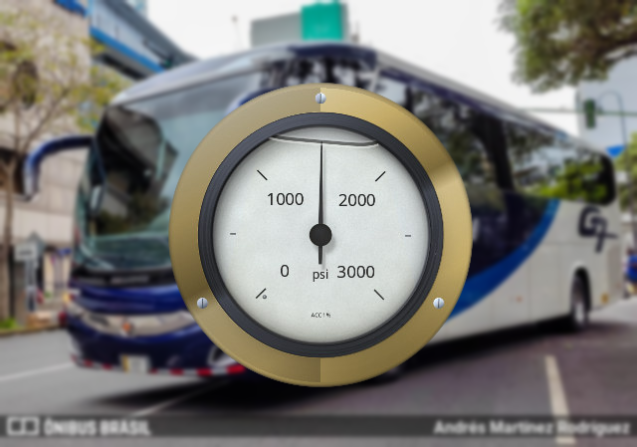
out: value=1500 unit=psi
